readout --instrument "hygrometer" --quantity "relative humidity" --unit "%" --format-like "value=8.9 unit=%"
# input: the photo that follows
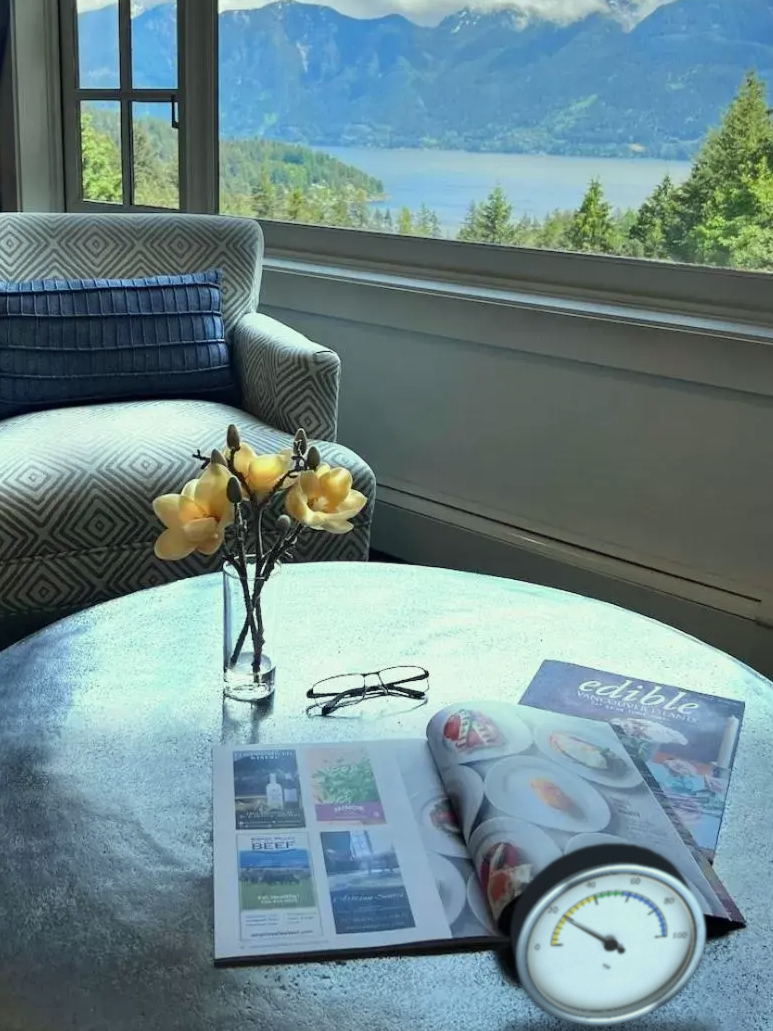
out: value=20 unit=%
